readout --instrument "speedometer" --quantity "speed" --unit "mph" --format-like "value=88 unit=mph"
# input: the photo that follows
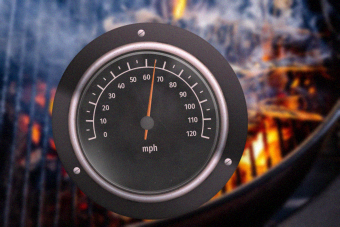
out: value=65 unit=mph
